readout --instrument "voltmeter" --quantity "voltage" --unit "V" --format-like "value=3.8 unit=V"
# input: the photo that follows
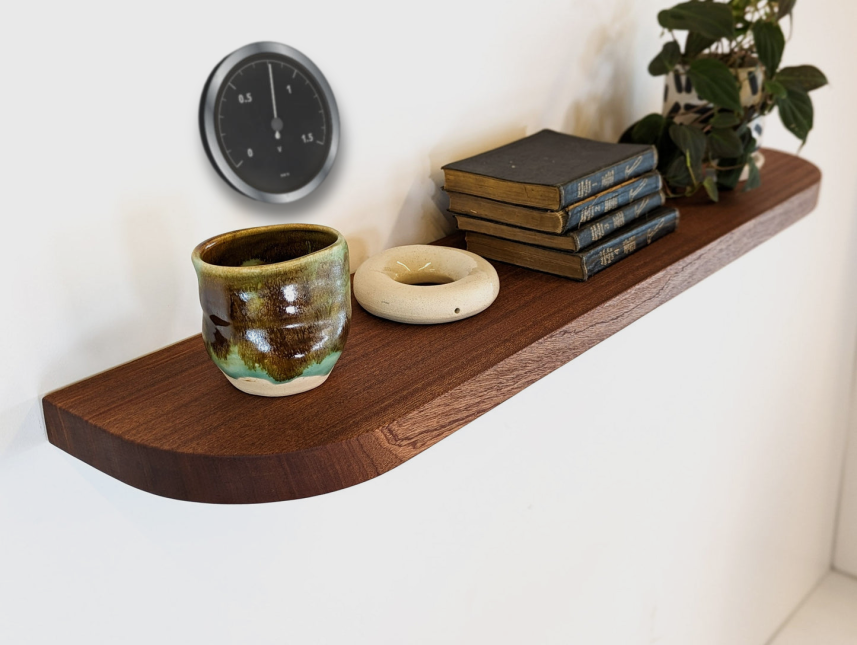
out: value=0.8 unit=V
